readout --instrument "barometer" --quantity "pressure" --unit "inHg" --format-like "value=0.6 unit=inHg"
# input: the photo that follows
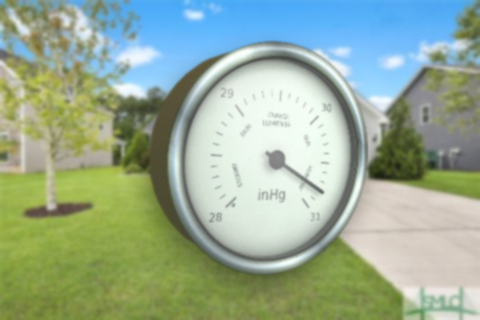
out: value=30.8 unit=inHg
